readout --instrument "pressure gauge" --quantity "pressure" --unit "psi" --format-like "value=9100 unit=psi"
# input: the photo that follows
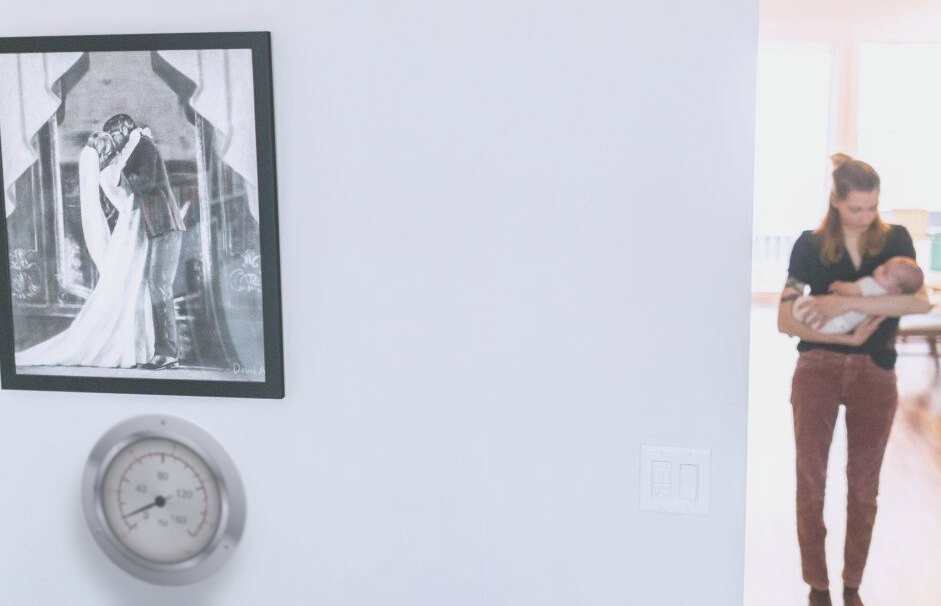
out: value=10 unit=psi
